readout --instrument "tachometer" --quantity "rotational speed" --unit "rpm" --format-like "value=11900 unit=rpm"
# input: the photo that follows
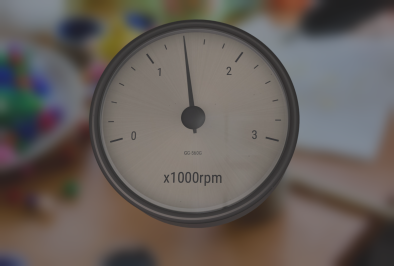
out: value=1400 unit=rpm
